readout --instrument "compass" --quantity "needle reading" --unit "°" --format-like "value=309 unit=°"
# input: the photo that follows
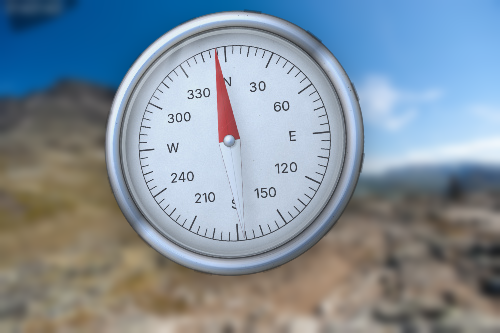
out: value=355 unit=°
